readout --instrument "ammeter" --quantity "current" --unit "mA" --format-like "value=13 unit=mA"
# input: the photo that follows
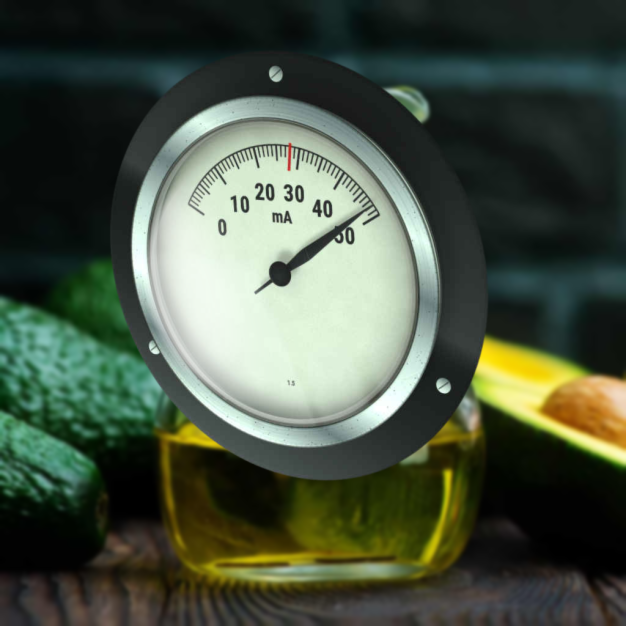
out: value=48 unit=mA
